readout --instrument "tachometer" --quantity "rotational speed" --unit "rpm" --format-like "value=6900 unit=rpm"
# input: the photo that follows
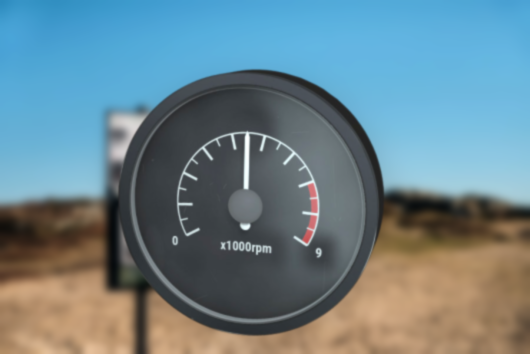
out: value=4500 unit=rpm
